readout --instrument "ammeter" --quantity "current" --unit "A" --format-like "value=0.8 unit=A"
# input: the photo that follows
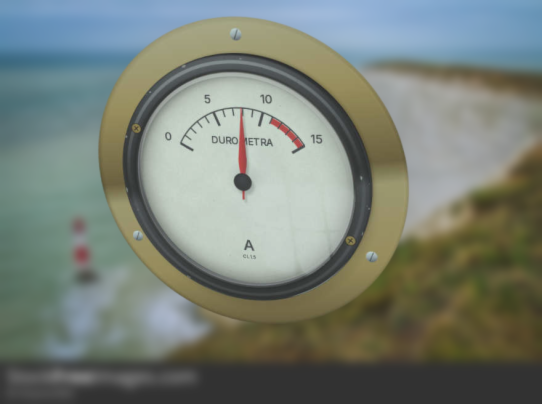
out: value=8 unit=A
